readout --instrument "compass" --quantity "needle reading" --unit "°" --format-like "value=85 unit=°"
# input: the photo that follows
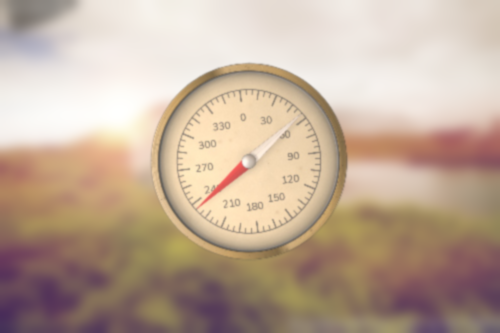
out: value=235 unit=°
